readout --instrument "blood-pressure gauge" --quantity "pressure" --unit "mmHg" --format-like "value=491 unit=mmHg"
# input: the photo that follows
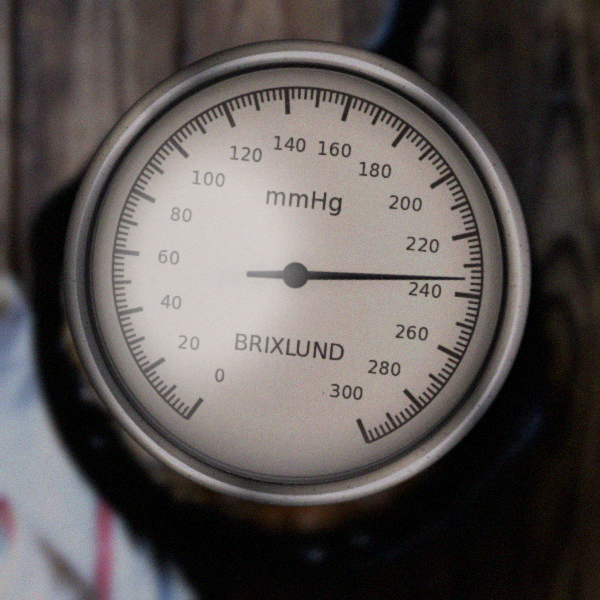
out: value=234 unit=mmHg
